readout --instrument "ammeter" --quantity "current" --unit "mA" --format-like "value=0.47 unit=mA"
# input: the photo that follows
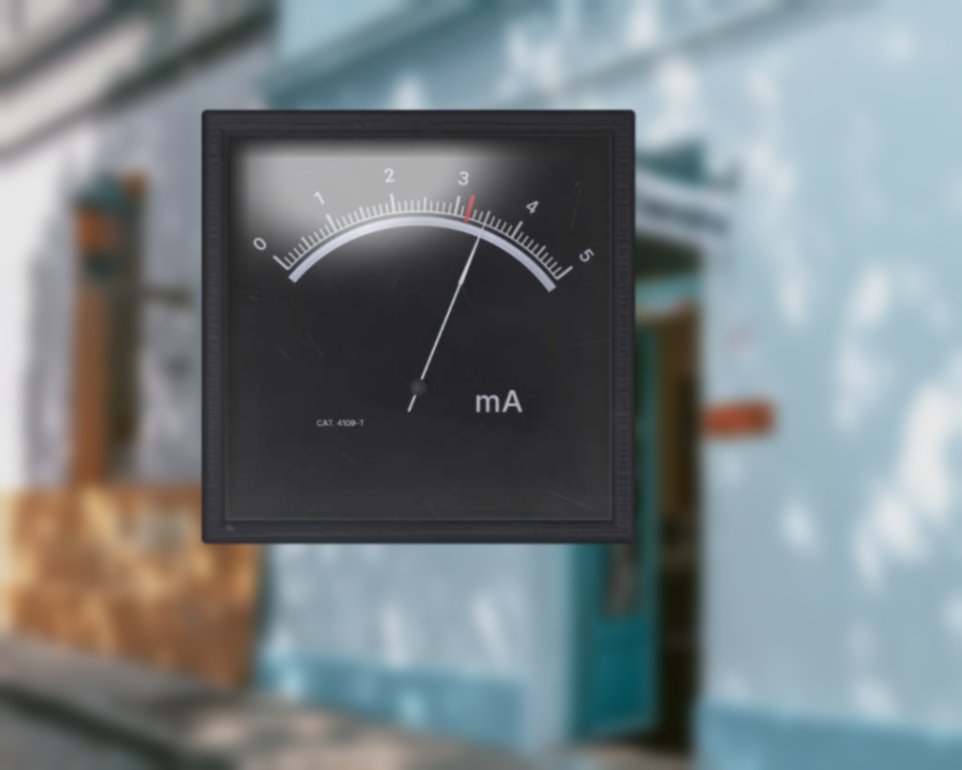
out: value=3.5 unit=mA
